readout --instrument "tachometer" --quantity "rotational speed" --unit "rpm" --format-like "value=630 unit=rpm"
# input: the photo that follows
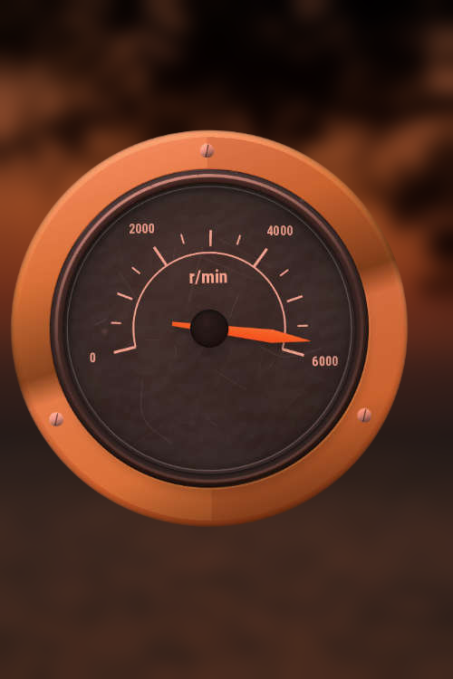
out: value=5750 unit=rpm
